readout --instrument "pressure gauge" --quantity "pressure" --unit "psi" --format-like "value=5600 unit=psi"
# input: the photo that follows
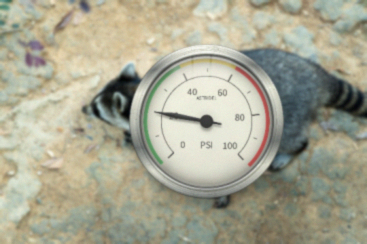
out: value=20 unit=psi
